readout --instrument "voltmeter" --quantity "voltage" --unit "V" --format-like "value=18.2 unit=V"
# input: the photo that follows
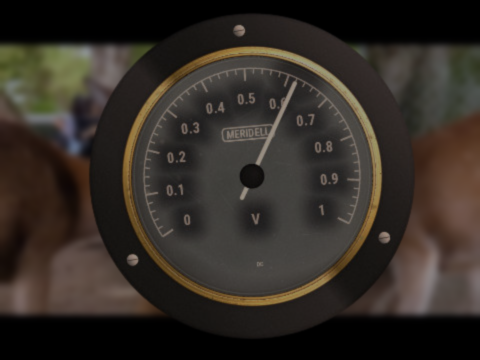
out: value=0.62 unit=V
